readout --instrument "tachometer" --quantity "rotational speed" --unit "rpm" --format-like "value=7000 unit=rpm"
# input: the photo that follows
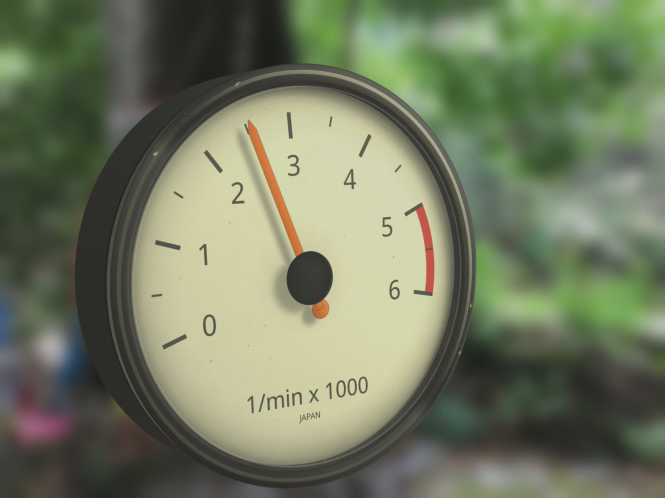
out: value=2500 unit=rpm
